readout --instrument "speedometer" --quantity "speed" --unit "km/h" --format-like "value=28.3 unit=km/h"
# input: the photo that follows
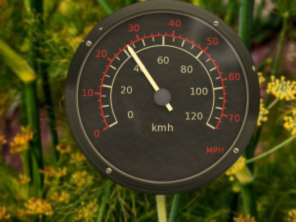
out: value=42.5 unit=km/h
